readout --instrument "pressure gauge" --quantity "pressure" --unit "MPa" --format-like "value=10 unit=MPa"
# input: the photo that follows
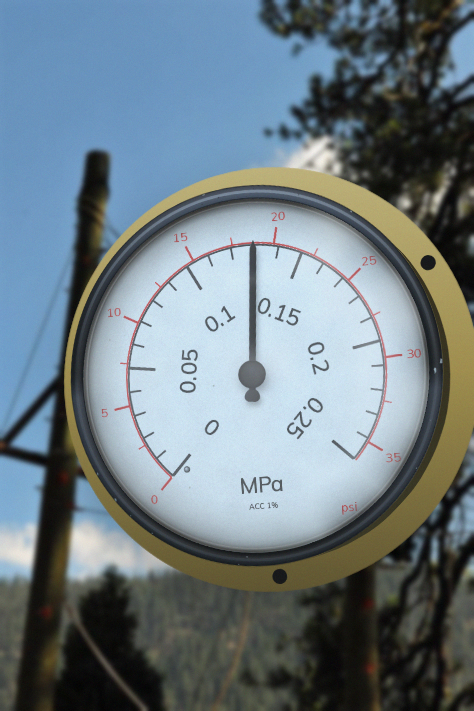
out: value=0.13 unit=MPa
